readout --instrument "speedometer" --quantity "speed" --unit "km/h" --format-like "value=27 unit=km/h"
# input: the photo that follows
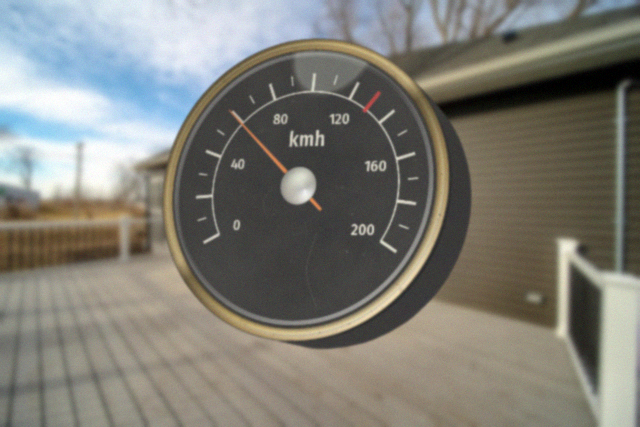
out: value=60 unit=km/h
